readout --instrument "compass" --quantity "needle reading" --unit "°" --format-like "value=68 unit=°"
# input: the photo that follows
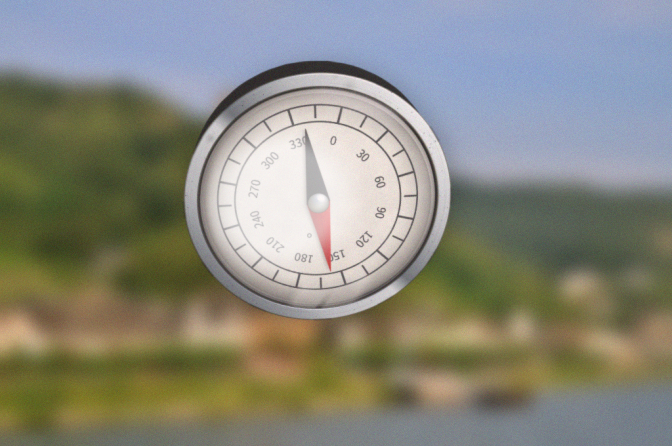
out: value=157.5 unit=°
